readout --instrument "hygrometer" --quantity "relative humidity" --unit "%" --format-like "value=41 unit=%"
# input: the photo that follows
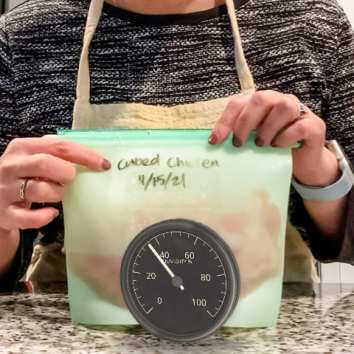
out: value=36 unit=%
